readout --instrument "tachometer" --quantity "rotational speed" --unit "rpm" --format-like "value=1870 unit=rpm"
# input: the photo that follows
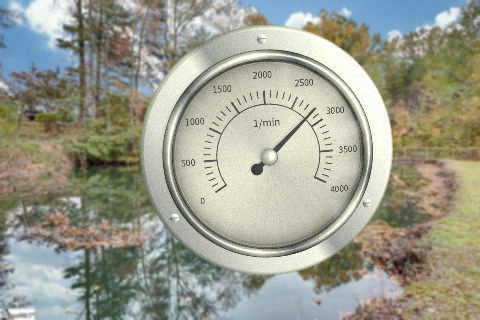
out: value=2800 unit=rpm
